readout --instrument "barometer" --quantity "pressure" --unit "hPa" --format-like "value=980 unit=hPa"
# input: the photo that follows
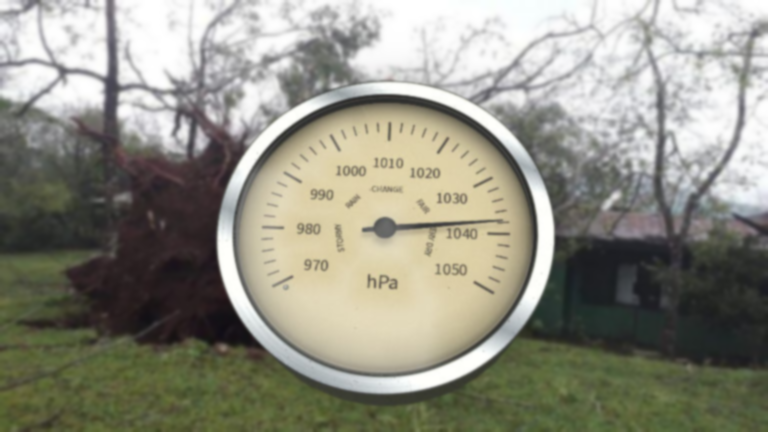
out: value=1038 unit=hPa
